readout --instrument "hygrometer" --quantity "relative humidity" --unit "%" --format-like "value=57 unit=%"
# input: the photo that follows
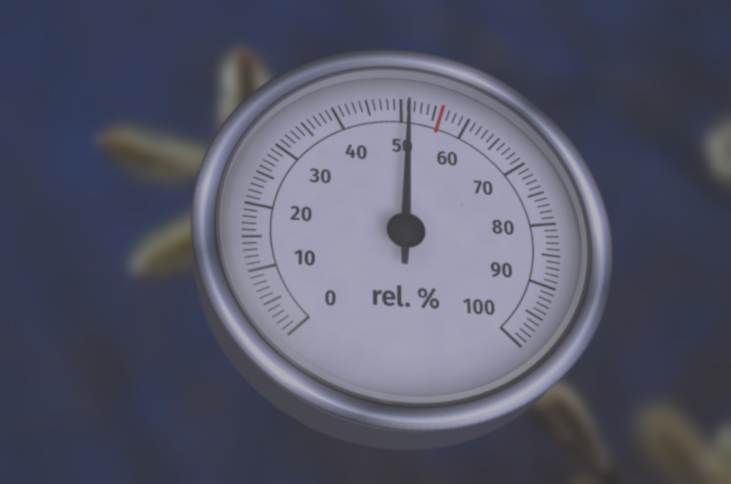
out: value=51 unit=%
